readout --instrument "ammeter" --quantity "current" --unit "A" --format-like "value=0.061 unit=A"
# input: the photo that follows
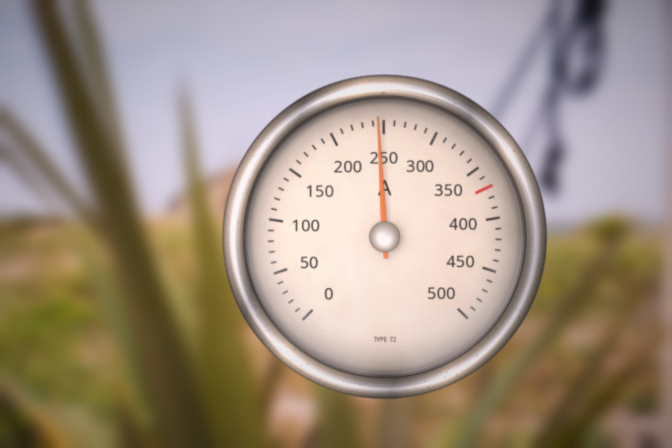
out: value=245 unit=A
